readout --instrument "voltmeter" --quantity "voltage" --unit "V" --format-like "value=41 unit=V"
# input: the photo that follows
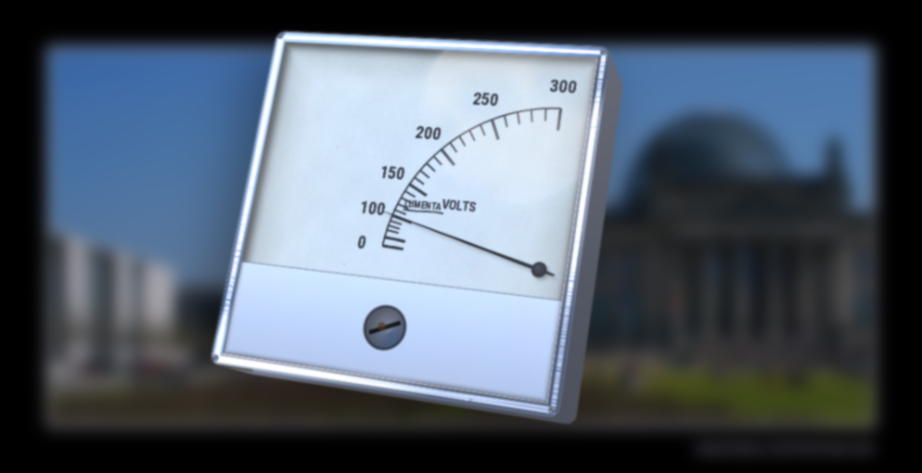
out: value=100 unit=V
